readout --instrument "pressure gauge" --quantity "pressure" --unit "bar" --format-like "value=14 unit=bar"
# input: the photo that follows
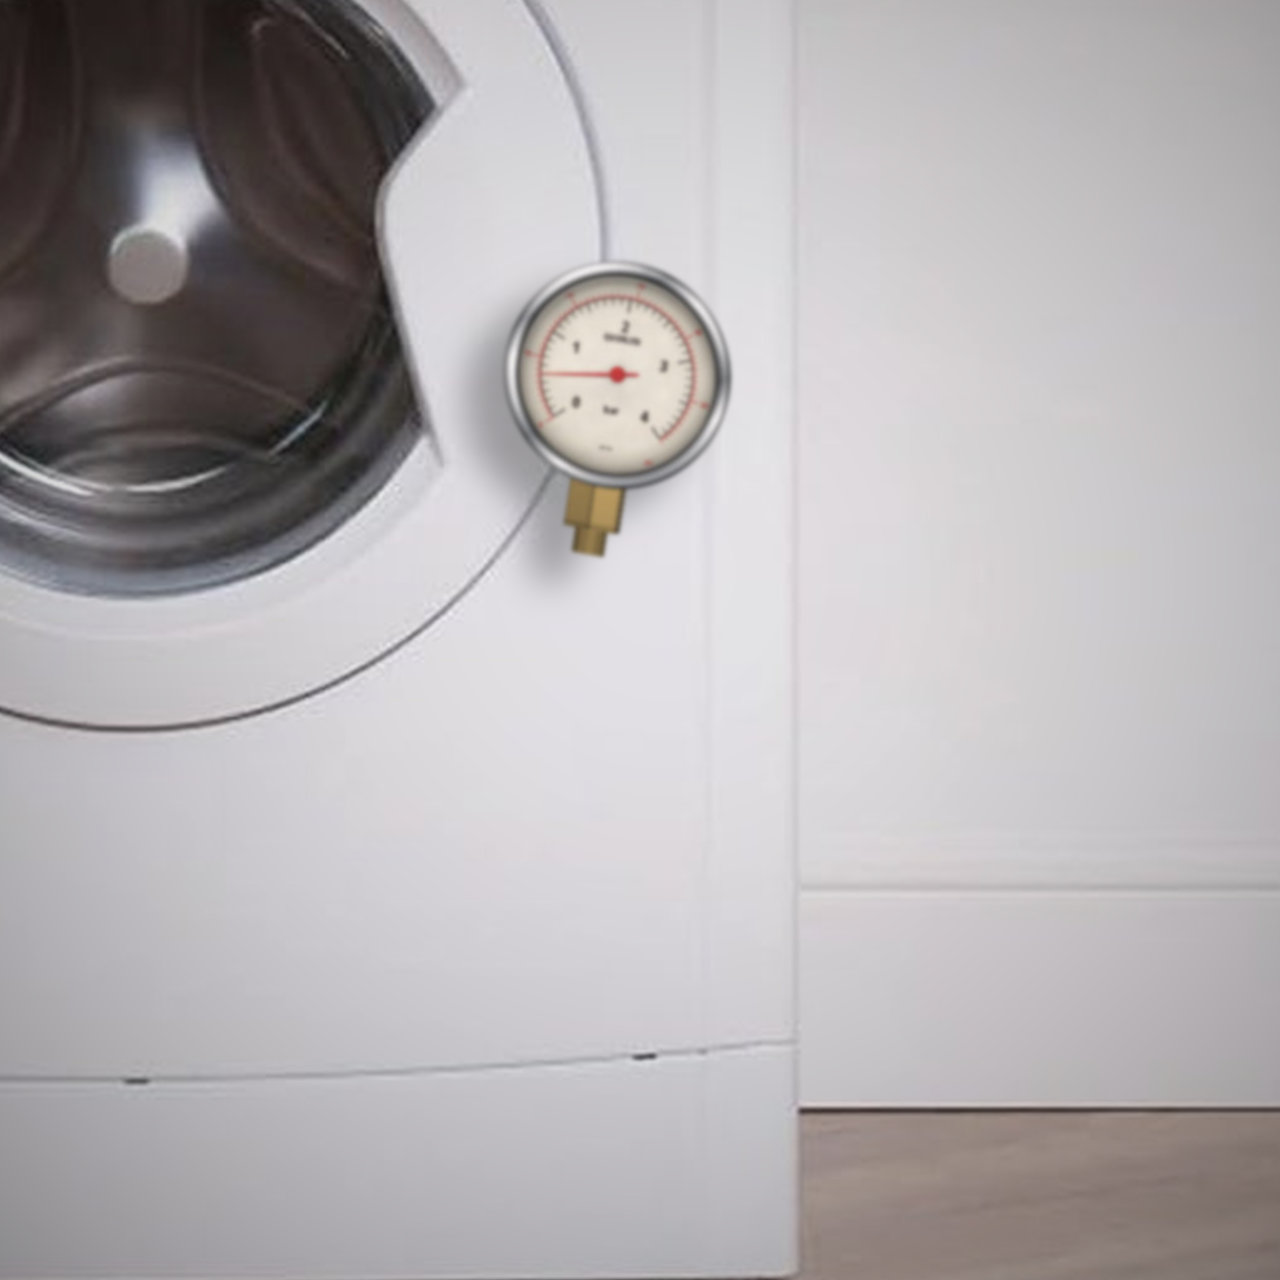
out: value=0.5 unit=bar
